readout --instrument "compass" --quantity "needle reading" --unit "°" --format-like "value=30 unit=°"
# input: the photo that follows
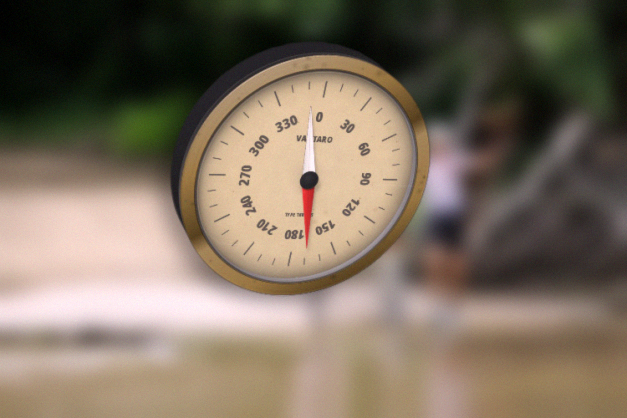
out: value=170 unit=°
